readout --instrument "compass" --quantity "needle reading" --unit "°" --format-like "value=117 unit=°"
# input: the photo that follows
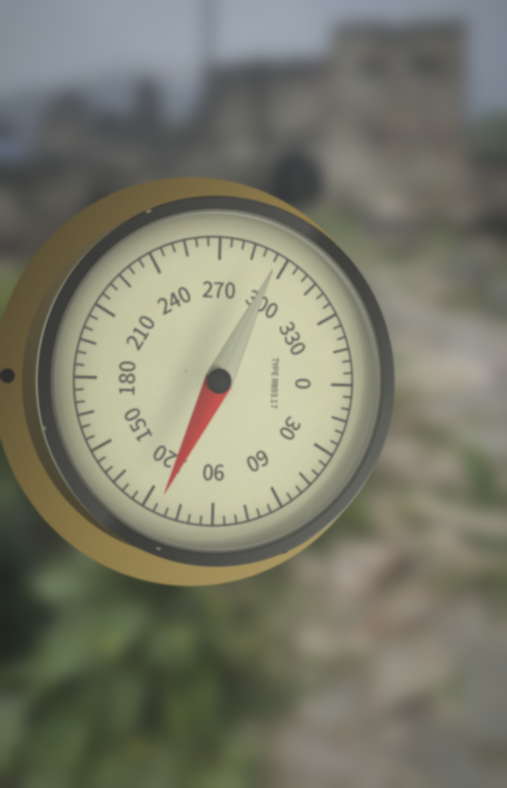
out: value=115 unit=°
